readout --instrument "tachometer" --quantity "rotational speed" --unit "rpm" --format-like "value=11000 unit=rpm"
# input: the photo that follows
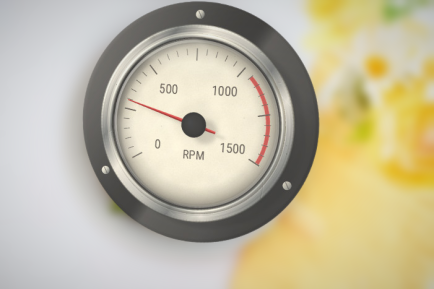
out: value=300 unit=rpm
